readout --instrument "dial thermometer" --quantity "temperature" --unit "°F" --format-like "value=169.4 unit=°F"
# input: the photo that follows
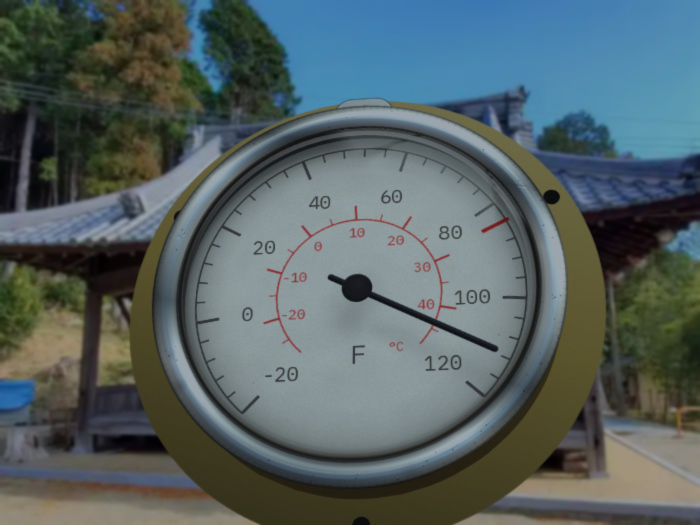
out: value=112 unit=°F
